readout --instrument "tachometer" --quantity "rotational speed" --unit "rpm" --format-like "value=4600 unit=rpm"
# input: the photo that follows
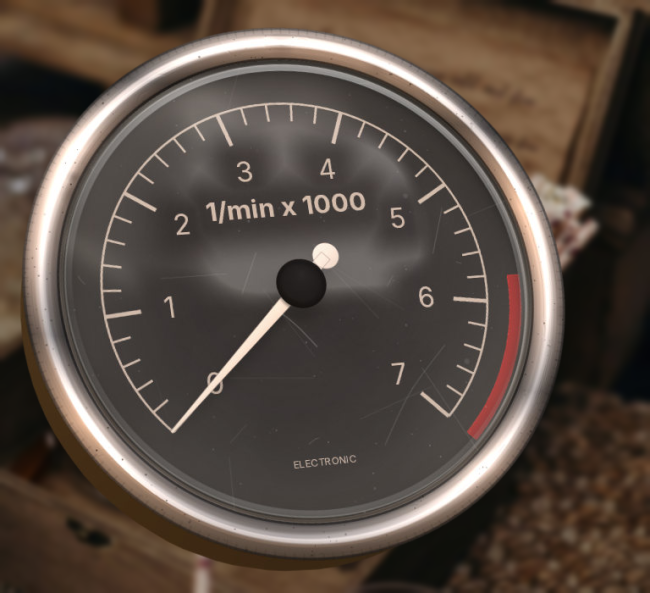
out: value=0 unit=rpm
